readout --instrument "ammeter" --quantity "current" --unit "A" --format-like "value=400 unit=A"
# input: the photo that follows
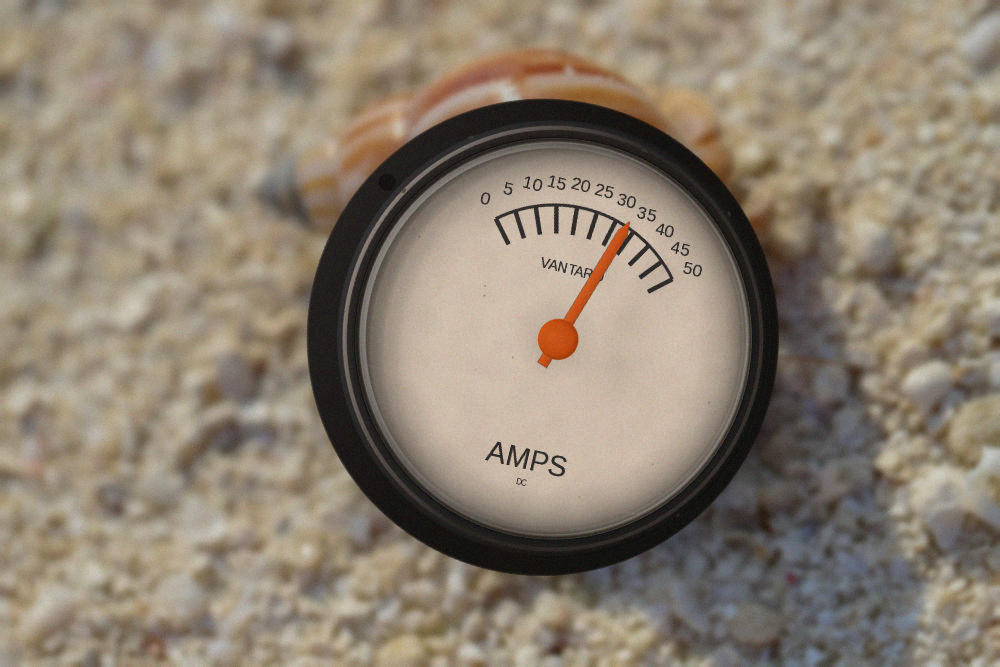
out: value=32.5 unit=A
